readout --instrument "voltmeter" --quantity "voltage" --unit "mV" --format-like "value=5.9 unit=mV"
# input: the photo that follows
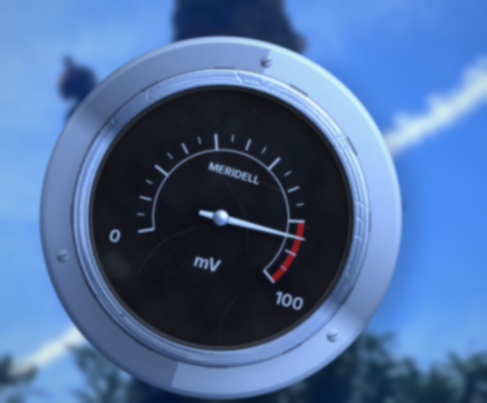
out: value=85 unit=mV
